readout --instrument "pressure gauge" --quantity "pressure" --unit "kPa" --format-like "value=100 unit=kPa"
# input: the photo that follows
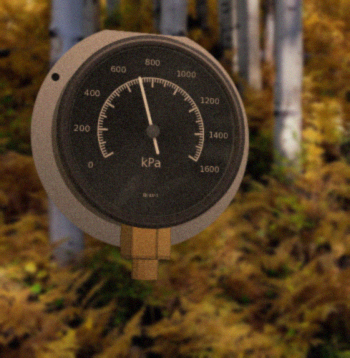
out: value=700 unit=kPa
